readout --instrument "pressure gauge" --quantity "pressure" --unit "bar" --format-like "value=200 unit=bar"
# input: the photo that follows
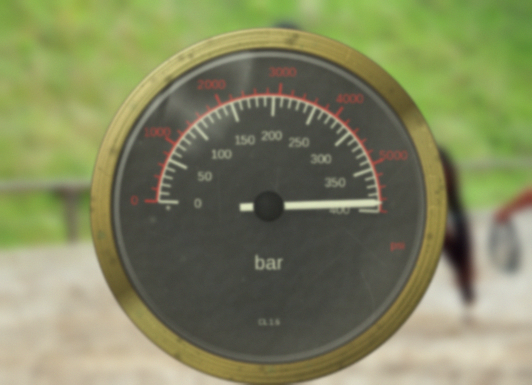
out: value=390 unit=bar
